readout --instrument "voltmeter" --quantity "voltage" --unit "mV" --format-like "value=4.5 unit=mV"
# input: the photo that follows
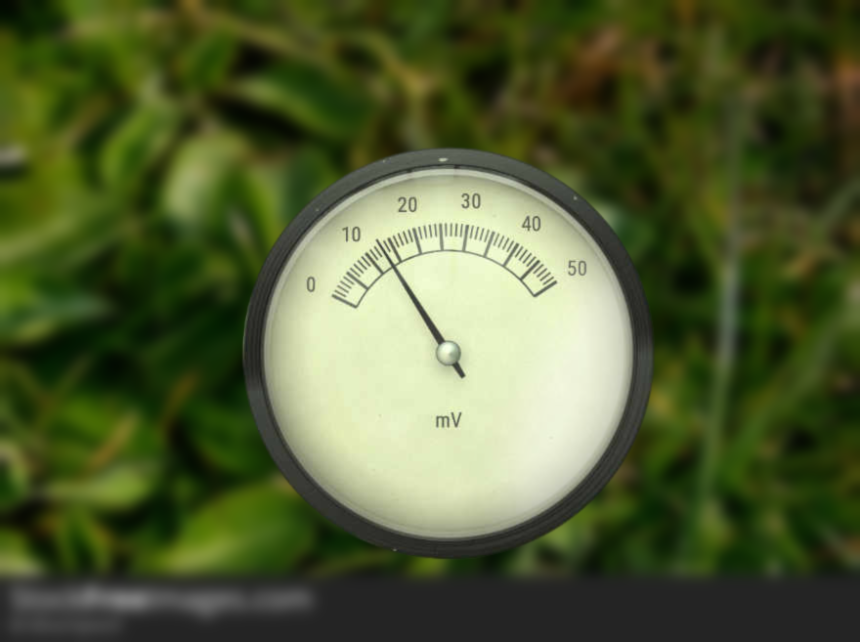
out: value=13 unit=mV
